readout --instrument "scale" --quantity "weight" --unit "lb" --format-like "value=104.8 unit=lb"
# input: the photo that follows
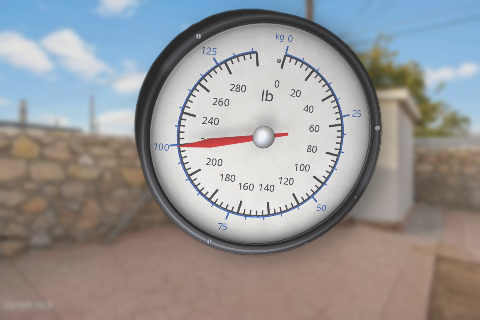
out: value=220 unit=lb
